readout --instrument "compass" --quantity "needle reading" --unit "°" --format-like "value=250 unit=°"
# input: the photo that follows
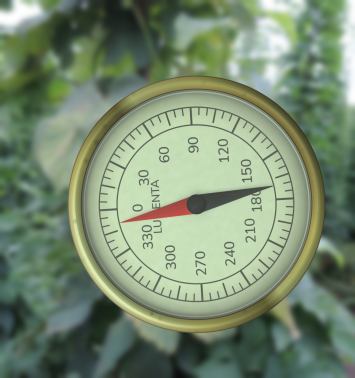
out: value=350 unit=°
